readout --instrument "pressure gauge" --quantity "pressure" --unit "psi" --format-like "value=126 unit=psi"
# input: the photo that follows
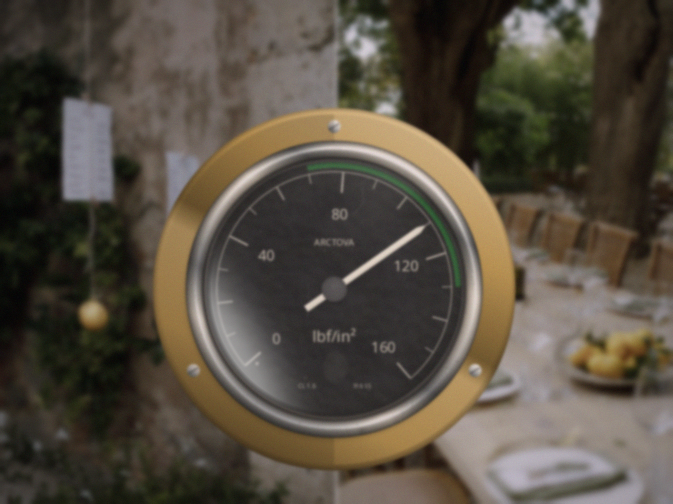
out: value=110 unit=psi
